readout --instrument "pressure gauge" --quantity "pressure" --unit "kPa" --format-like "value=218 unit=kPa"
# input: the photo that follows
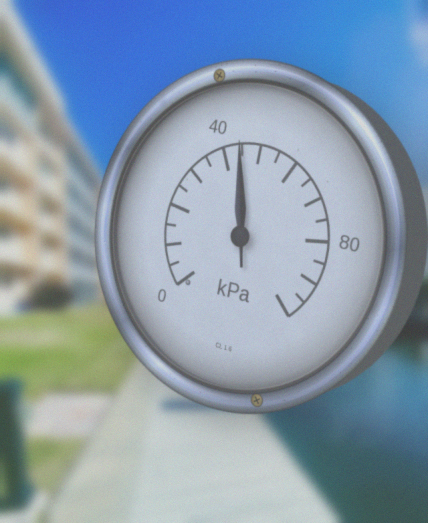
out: value=45 unit=kPa
